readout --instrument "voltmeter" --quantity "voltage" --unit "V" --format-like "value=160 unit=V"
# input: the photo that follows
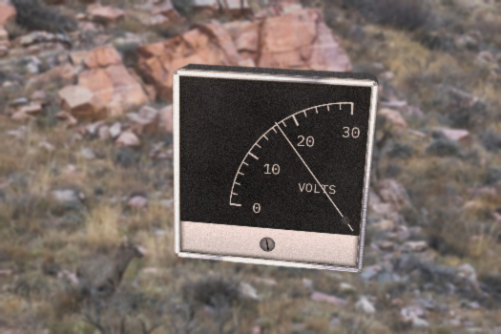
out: value=17 unit=V
